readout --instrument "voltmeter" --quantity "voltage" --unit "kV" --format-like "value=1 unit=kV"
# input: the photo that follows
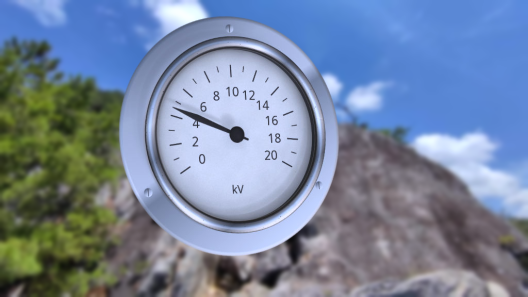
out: value=4.5 unit=kV
